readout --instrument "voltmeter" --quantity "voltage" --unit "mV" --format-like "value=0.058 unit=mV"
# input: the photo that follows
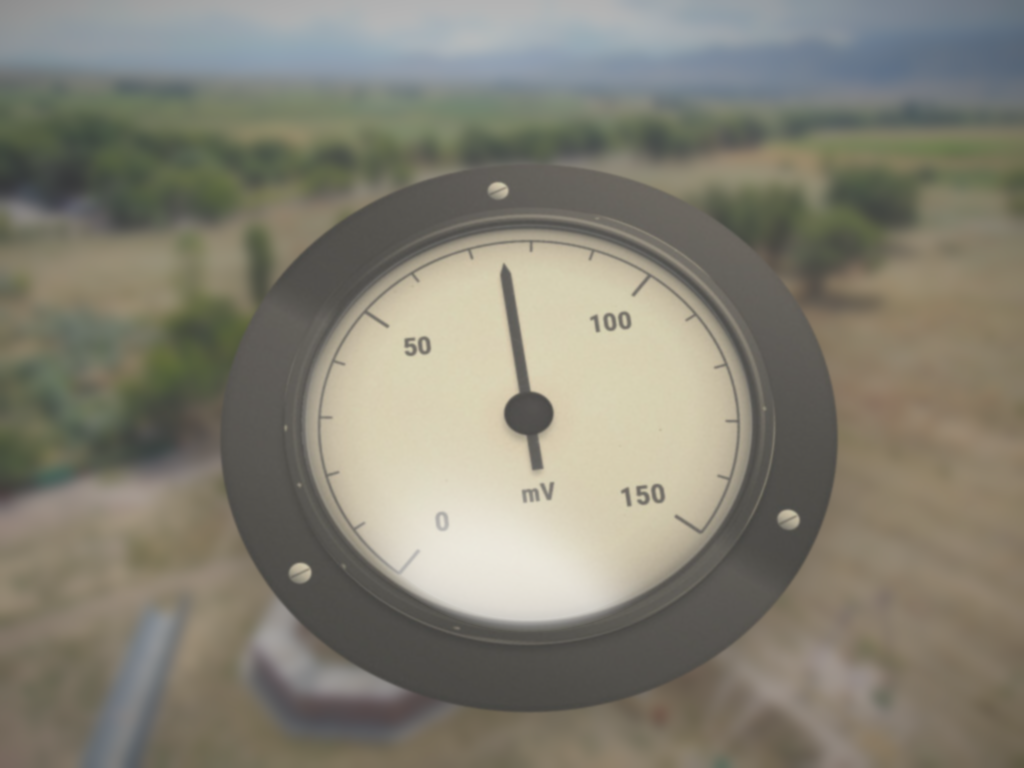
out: value=75 unit=mV
